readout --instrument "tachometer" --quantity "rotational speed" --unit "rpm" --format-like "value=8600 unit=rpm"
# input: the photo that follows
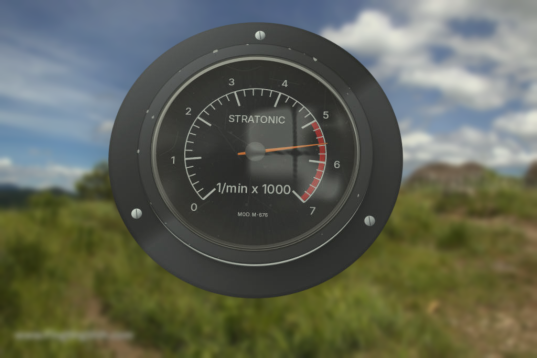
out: value=5600 unit=rpm
